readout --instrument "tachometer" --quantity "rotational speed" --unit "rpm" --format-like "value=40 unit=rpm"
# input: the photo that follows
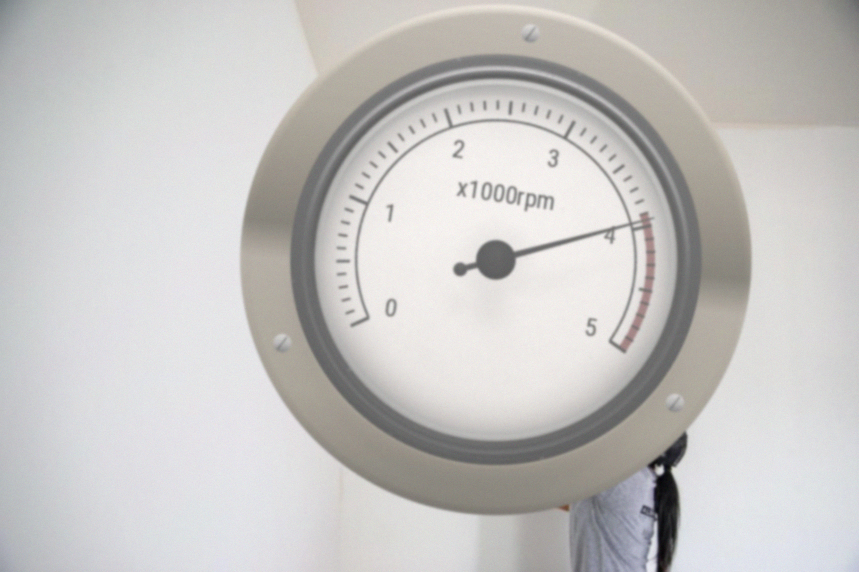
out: value=3950 unit=rpm
